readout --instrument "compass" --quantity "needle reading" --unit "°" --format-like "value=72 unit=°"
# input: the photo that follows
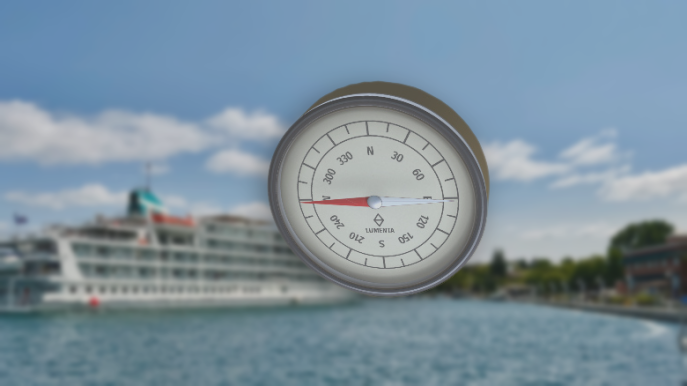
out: value=270 unit=°
